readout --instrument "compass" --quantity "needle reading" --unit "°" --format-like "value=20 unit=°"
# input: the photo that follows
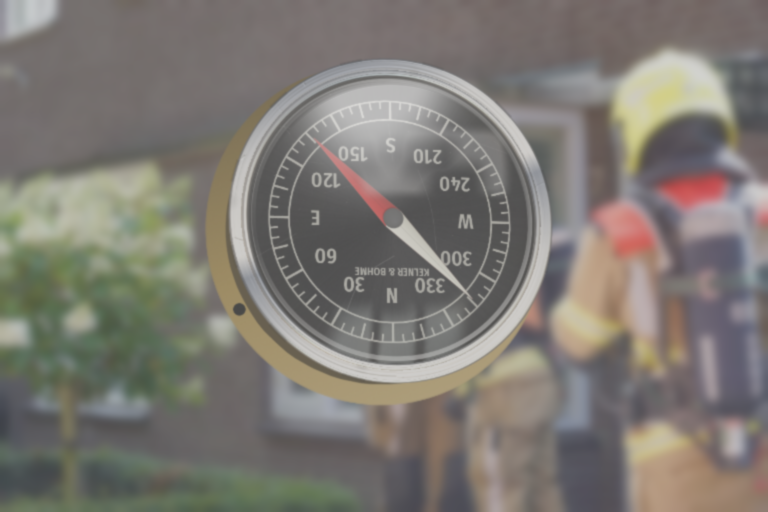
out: value=135 unit=°
